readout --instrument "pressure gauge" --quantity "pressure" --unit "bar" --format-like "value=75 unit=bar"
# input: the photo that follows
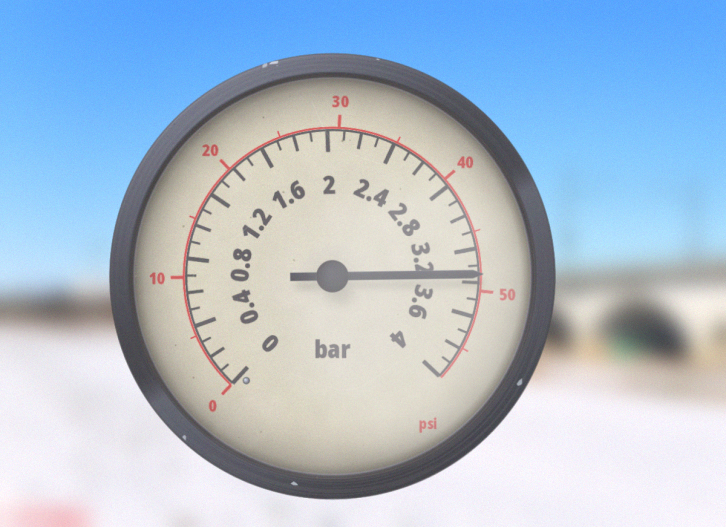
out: value=3.35 unit=bar
